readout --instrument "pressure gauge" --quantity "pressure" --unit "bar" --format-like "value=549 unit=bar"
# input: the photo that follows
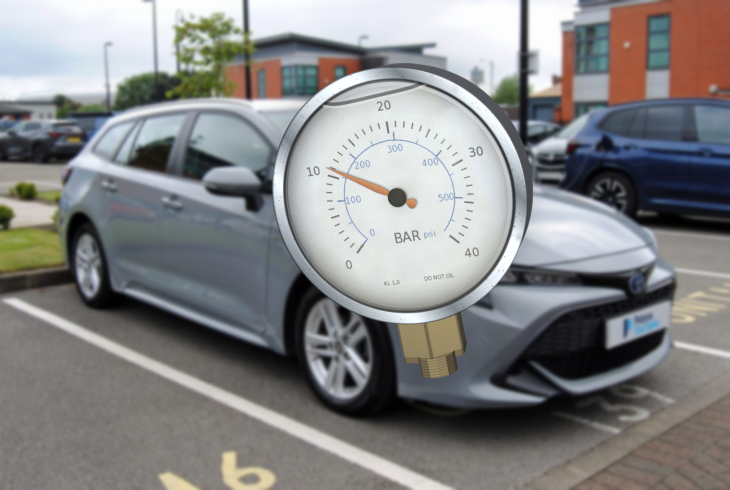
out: value=11 unit=bar
